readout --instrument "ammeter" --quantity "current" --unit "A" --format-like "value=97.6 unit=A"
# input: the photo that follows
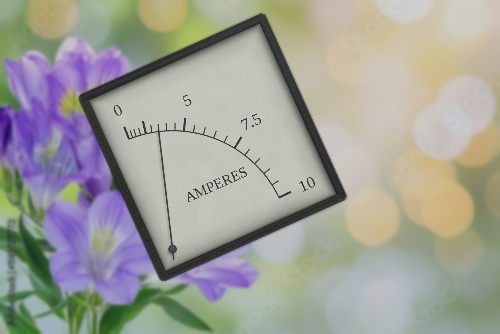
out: value=3.5 unit=A
